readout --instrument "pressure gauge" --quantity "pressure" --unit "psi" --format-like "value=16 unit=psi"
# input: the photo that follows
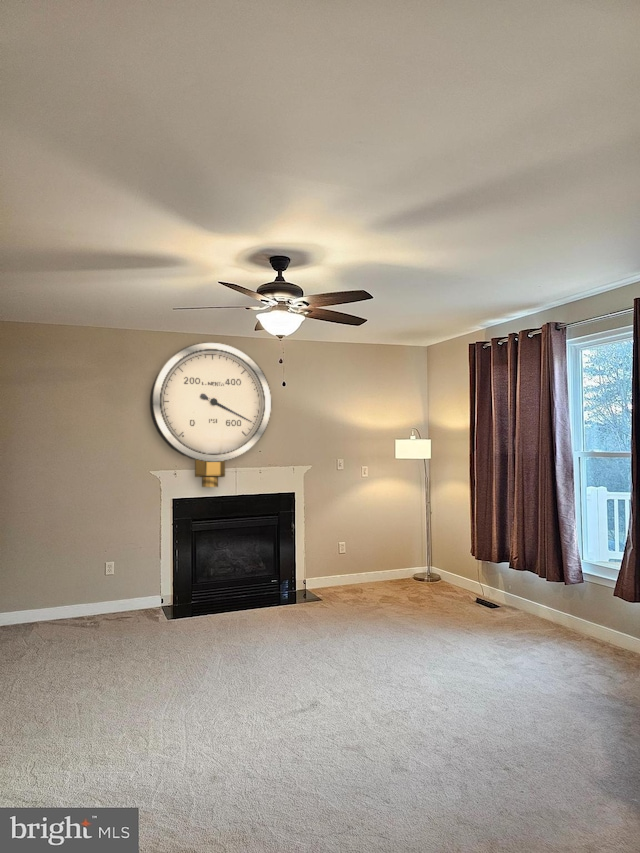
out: value=560 unit=psi
